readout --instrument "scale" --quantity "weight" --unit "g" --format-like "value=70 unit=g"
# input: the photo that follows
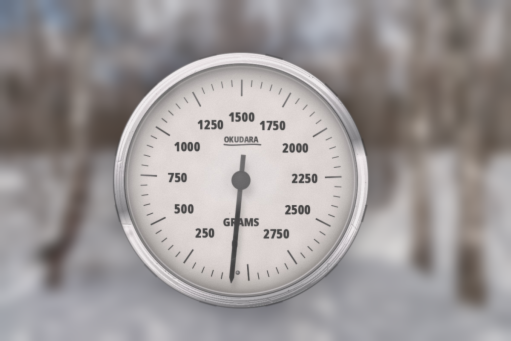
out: value=0 unit=g
